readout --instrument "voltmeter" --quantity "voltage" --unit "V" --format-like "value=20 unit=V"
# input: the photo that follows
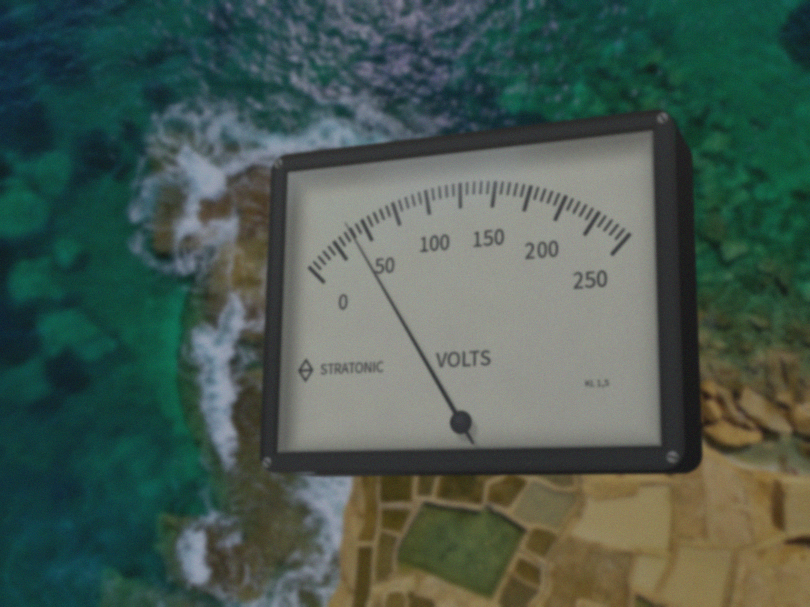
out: value=40 unit=V
